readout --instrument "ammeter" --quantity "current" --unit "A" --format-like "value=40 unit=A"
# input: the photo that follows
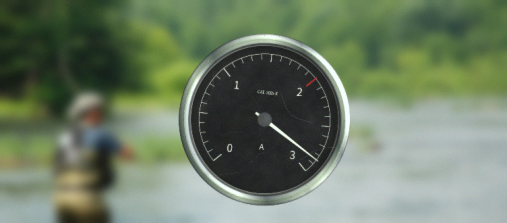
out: value=2.85 unit=A
